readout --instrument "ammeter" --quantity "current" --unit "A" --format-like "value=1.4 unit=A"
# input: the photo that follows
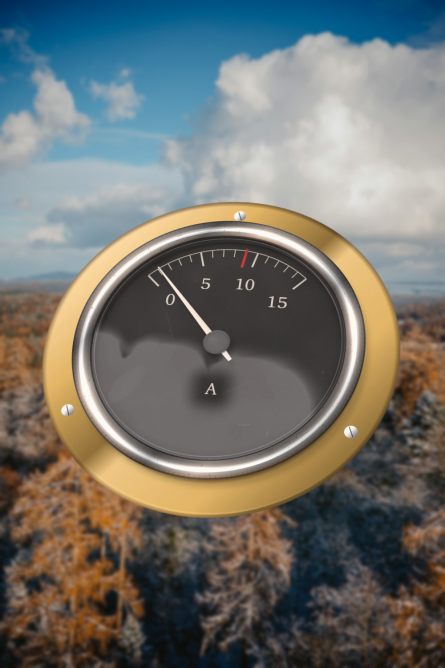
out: value=1 unit=A
